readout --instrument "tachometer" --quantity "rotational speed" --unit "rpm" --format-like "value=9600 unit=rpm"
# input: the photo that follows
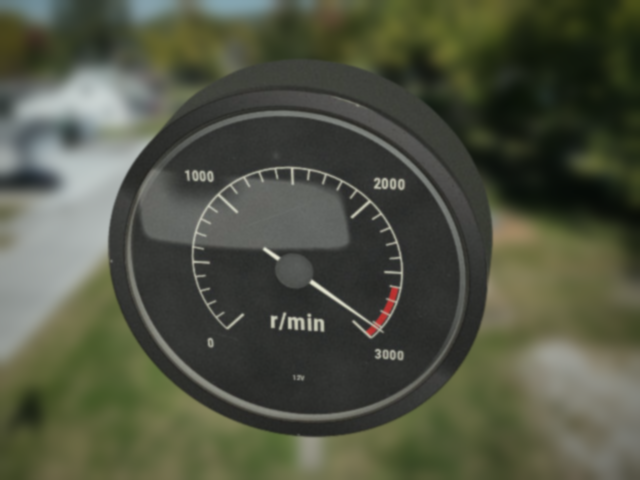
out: value=2900 unit=rpm
